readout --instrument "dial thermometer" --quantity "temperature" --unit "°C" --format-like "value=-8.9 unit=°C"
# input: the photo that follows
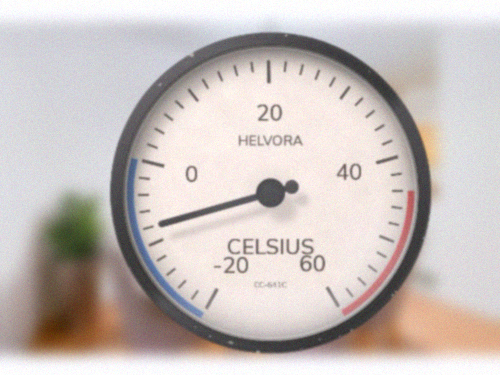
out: value=-8 unit=°C
